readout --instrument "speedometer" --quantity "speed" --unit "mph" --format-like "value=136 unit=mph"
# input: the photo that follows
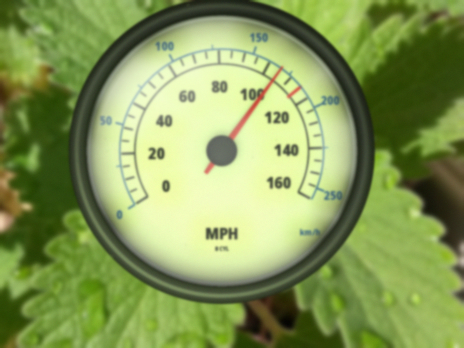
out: value=105 unit=mph
